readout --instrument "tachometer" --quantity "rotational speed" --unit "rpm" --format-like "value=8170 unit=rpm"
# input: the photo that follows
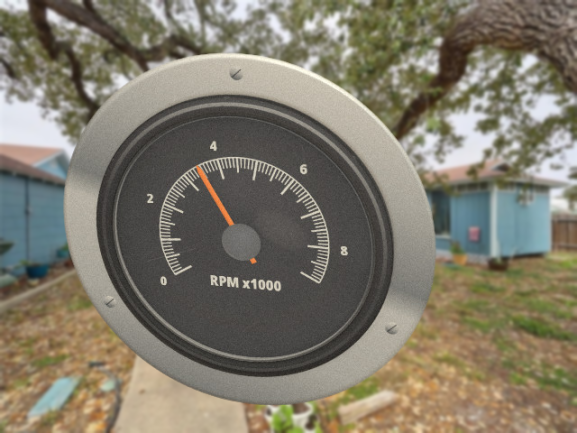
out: value=3500 unit=rpm
